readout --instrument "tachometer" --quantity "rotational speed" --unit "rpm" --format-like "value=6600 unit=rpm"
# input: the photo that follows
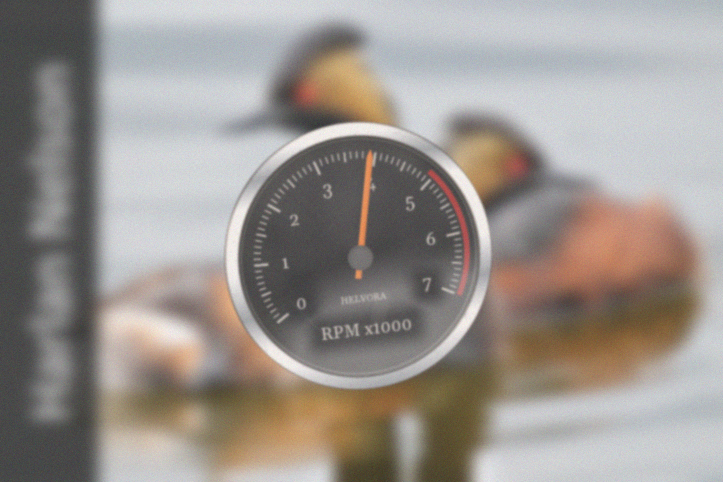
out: value=3900 unit=rpm
